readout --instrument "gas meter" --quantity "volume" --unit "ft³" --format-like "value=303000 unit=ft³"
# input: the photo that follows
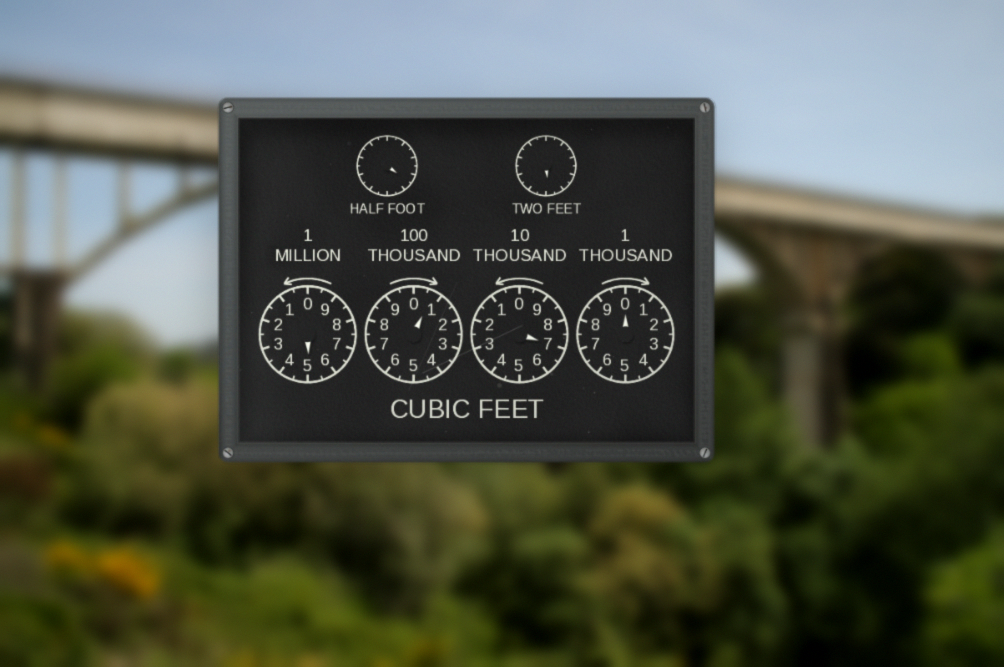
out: value=507000 unit=ft³
